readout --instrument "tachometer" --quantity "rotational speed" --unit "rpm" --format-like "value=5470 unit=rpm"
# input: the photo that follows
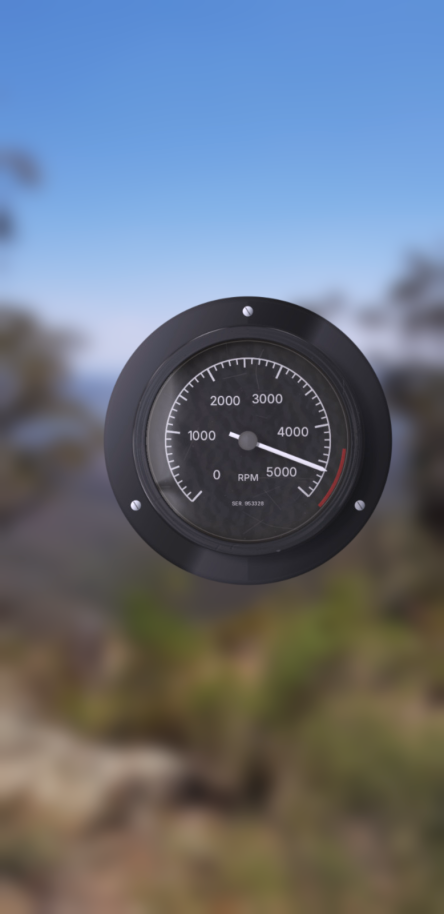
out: value=4600 unit=rpm
